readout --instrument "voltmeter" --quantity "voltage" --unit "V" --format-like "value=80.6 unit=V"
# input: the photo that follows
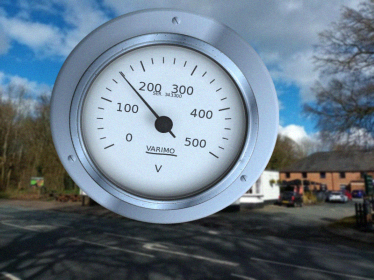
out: value=160 unit=V
